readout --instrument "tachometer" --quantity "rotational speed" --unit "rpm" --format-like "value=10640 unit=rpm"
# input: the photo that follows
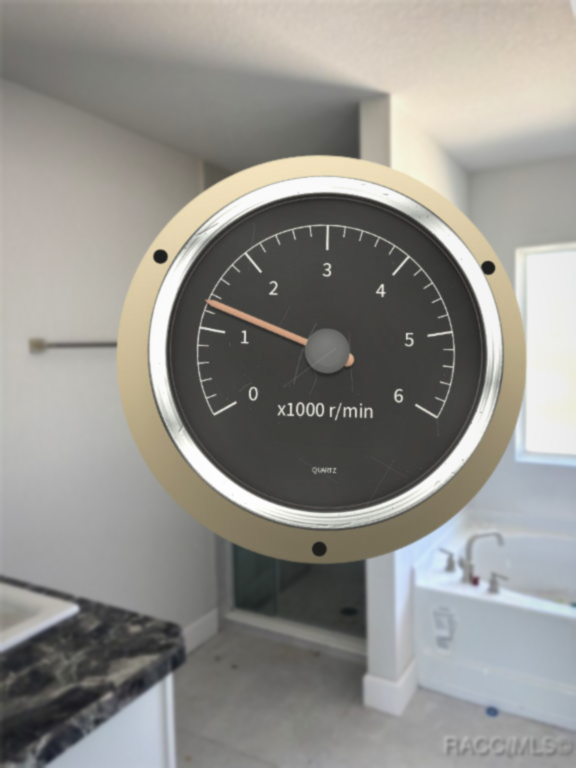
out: value=1300 unit=rpm
